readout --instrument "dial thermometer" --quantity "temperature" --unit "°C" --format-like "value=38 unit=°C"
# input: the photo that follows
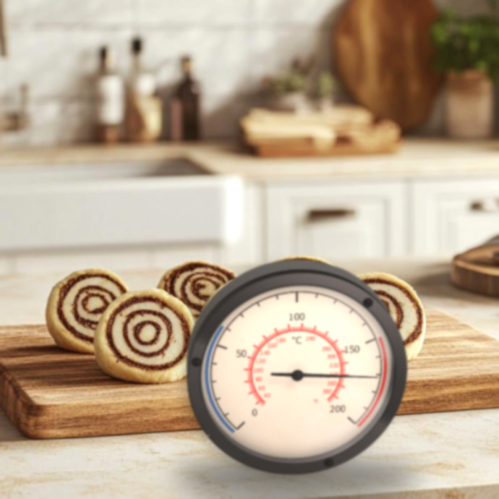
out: value=170 unit=°C
